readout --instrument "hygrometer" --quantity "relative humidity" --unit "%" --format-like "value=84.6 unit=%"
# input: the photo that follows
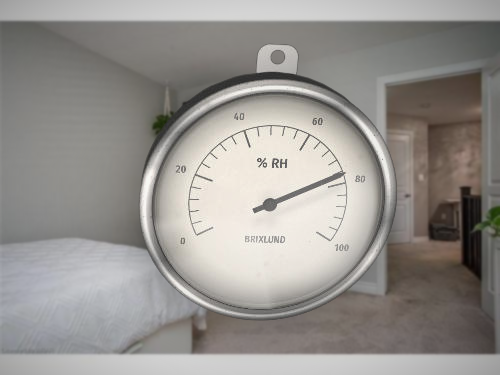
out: value=76 unit=%
